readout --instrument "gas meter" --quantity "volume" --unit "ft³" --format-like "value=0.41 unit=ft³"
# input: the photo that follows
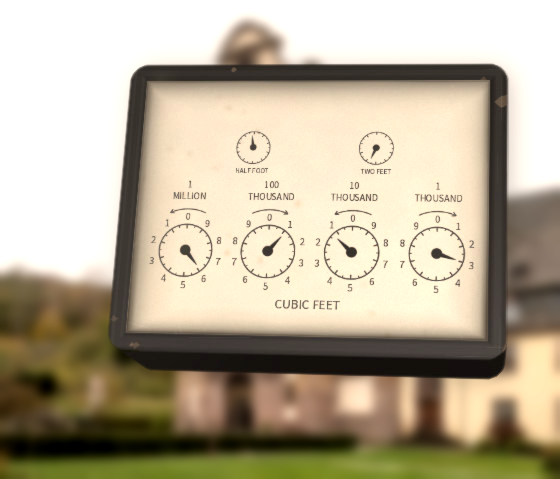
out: value=611300 unit=ft³
